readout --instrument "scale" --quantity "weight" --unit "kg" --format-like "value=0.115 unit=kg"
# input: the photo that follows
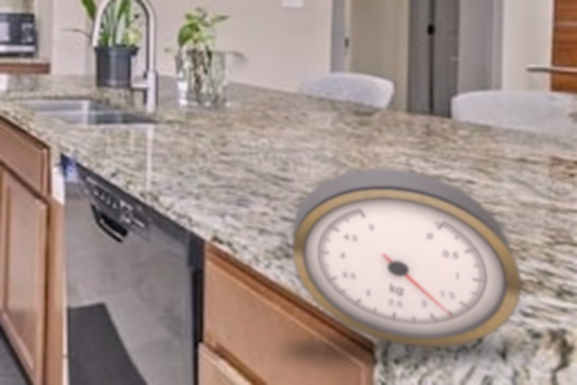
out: value=1.75 unit=kg
